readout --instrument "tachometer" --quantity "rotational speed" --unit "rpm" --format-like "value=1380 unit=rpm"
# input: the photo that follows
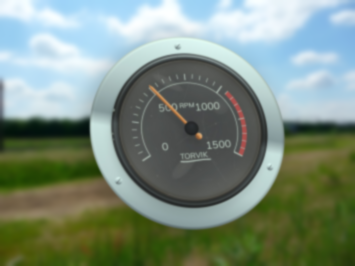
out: value=500 unit=rpm
